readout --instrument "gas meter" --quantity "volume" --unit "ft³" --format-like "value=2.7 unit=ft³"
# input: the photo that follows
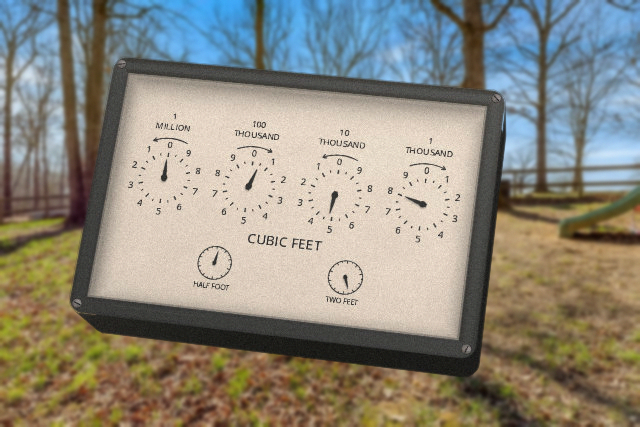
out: value=4800 unit=ft³
